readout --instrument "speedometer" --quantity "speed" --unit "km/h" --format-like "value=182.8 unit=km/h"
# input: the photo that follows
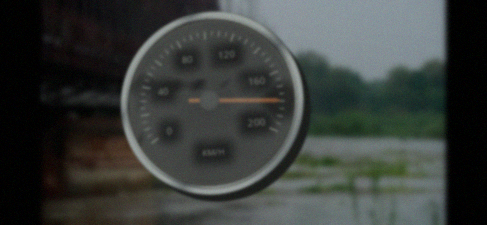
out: value=180 unit=km/h
